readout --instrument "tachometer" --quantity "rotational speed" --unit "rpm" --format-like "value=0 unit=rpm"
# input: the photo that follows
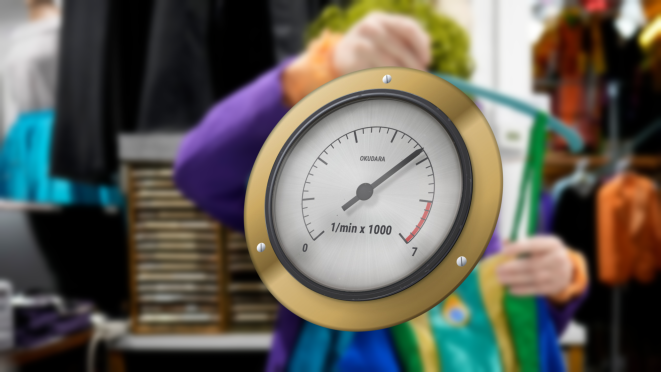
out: value=4800 unit=rpm
